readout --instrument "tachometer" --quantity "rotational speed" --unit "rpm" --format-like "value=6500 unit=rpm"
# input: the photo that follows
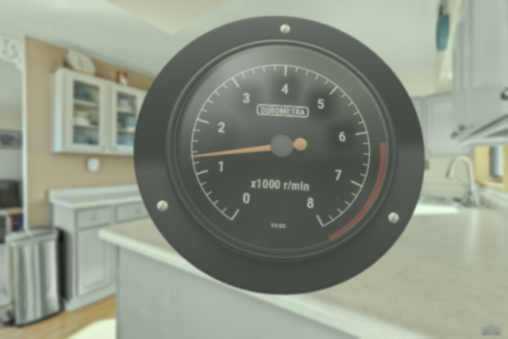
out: value=1300 unit=rpm
